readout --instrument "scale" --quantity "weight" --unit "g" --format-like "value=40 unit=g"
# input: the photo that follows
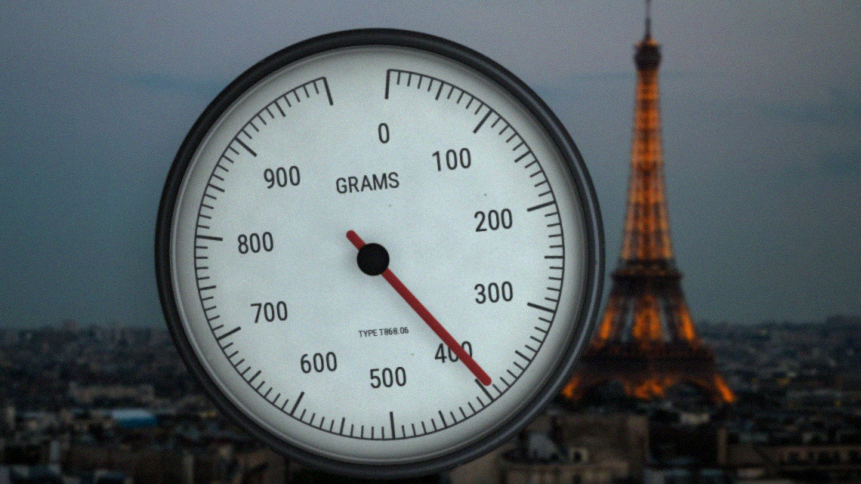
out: value=390 unit=g
